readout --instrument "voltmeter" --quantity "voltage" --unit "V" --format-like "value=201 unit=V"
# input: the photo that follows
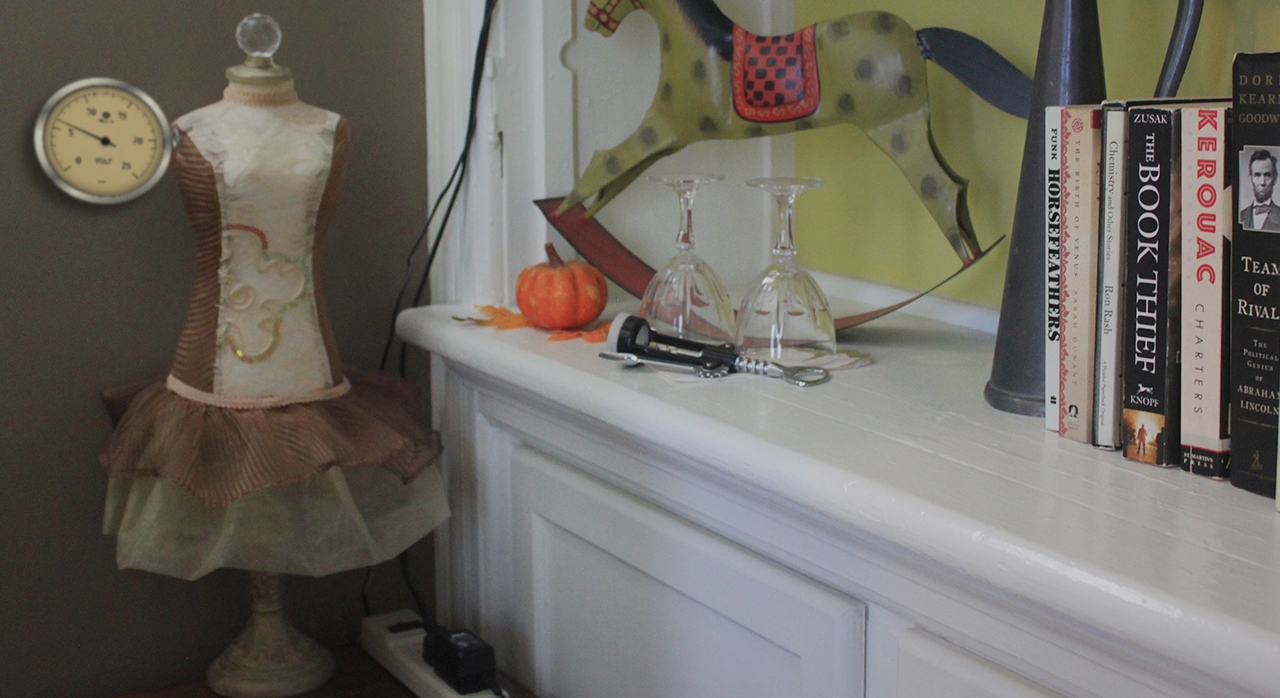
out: value=6 unit=V
